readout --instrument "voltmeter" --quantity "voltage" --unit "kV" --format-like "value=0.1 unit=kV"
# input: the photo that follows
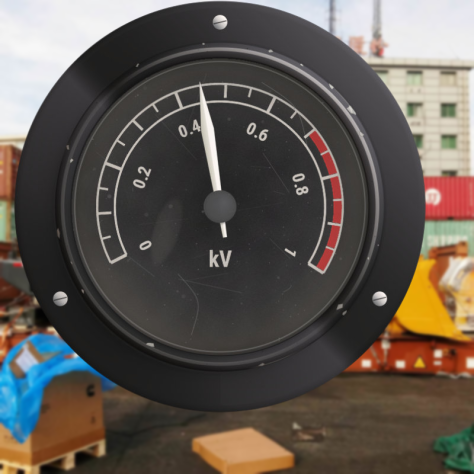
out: value=0.45 unit=kV
